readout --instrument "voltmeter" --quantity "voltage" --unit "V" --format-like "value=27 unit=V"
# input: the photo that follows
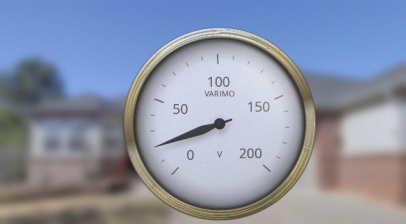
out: value=20 unit=V
